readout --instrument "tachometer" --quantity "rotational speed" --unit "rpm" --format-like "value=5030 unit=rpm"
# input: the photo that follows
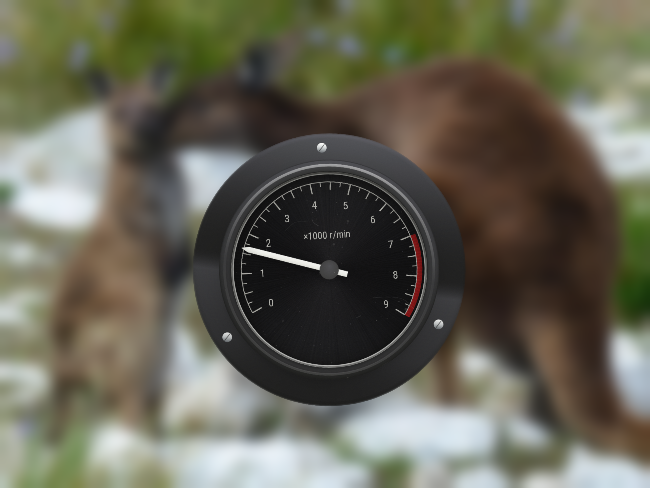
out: value=1625 unit=rpm
